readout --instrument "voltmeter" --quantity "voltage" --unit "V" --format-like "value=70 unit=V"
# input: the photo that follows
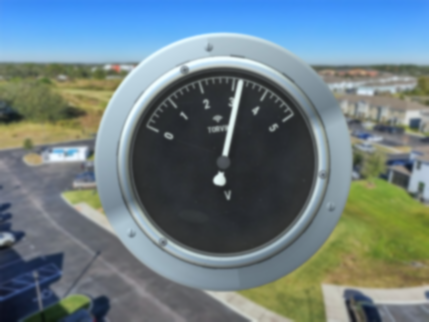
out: value=3.2 unit=V
